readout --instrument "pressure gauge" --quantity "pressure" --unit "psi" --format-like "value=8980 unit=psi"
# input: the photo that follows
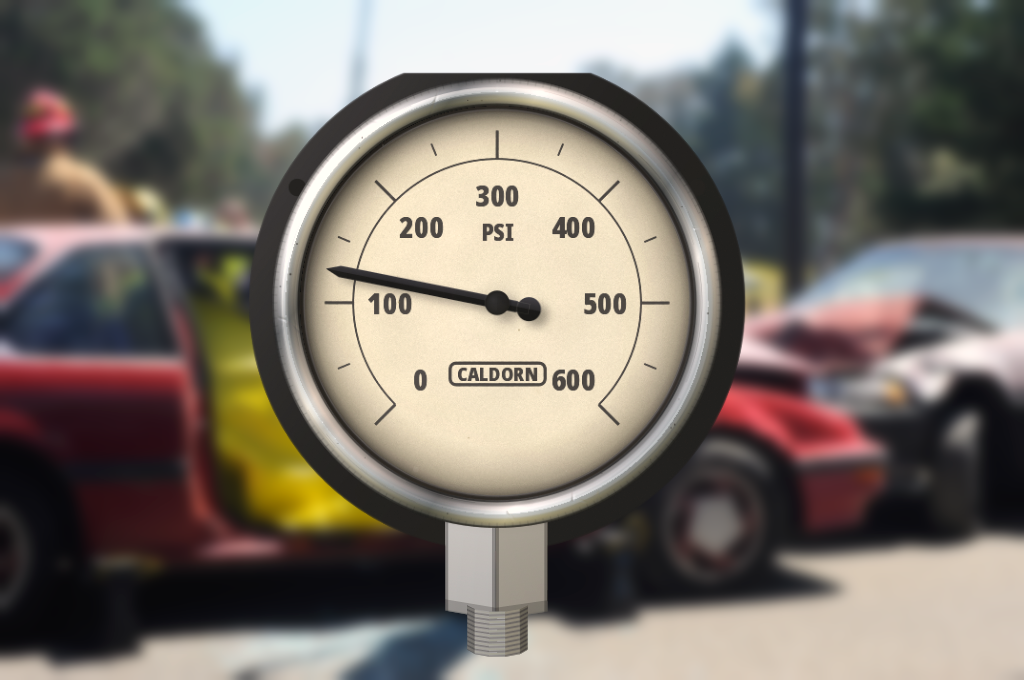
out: value=125 unit=psi
